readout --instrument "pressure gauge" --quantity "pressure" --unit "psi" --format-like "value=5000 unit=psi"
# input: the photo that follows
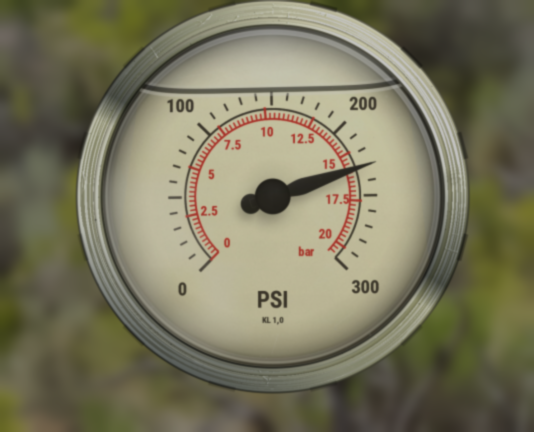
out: value=230 unit=psi
